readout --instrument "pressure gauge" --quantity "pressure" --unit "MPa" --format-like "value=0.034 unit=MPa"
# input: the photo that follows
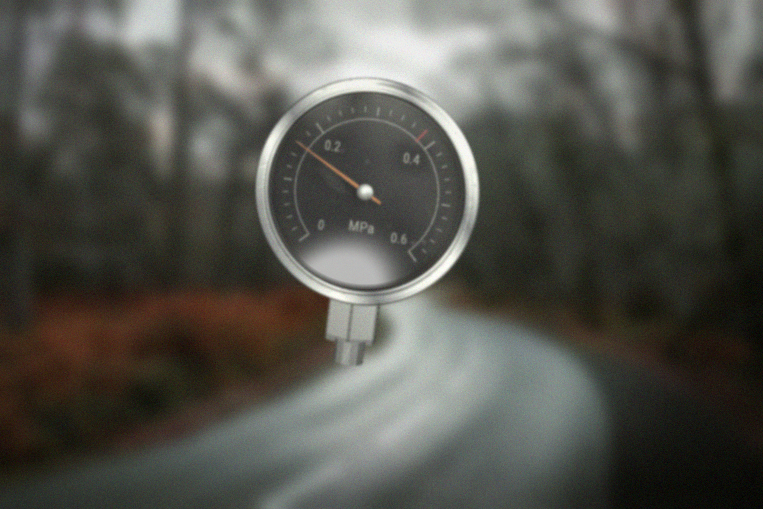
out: value=0.16 unit=MPa
